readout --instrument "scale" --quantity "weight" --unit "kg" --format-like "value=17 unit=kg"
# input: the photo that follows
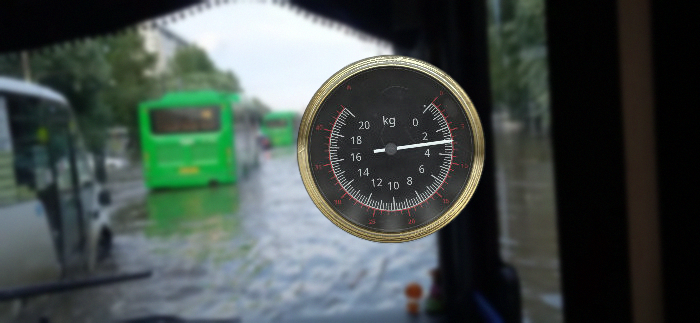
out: value=3 unit=kg
